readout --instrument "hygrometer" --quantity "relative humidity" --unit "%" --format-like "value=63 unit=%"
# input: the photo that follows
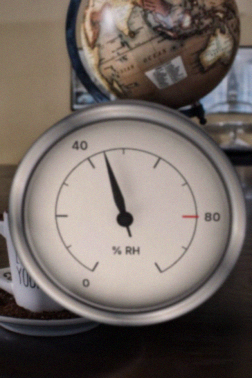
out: value=45 unit=%
